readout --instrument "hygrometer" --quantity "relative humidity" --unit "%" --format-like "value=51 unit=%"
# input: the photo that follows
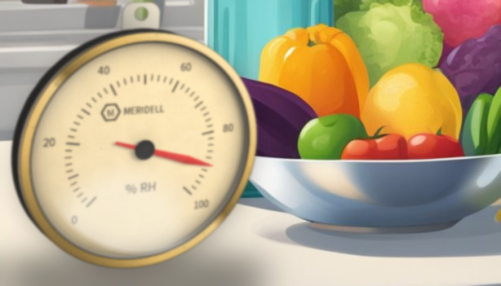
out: value=90 unit=%
